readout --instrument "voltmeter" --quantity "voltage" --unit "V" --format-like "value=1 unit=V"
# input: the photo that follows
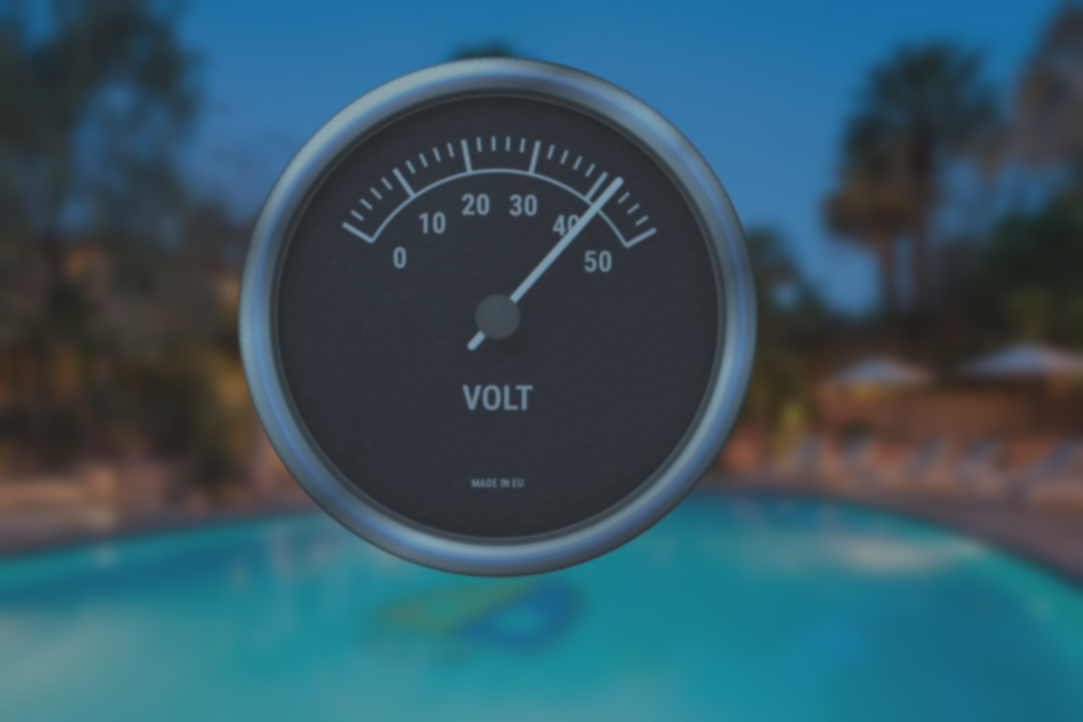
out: value=42 unit=V
